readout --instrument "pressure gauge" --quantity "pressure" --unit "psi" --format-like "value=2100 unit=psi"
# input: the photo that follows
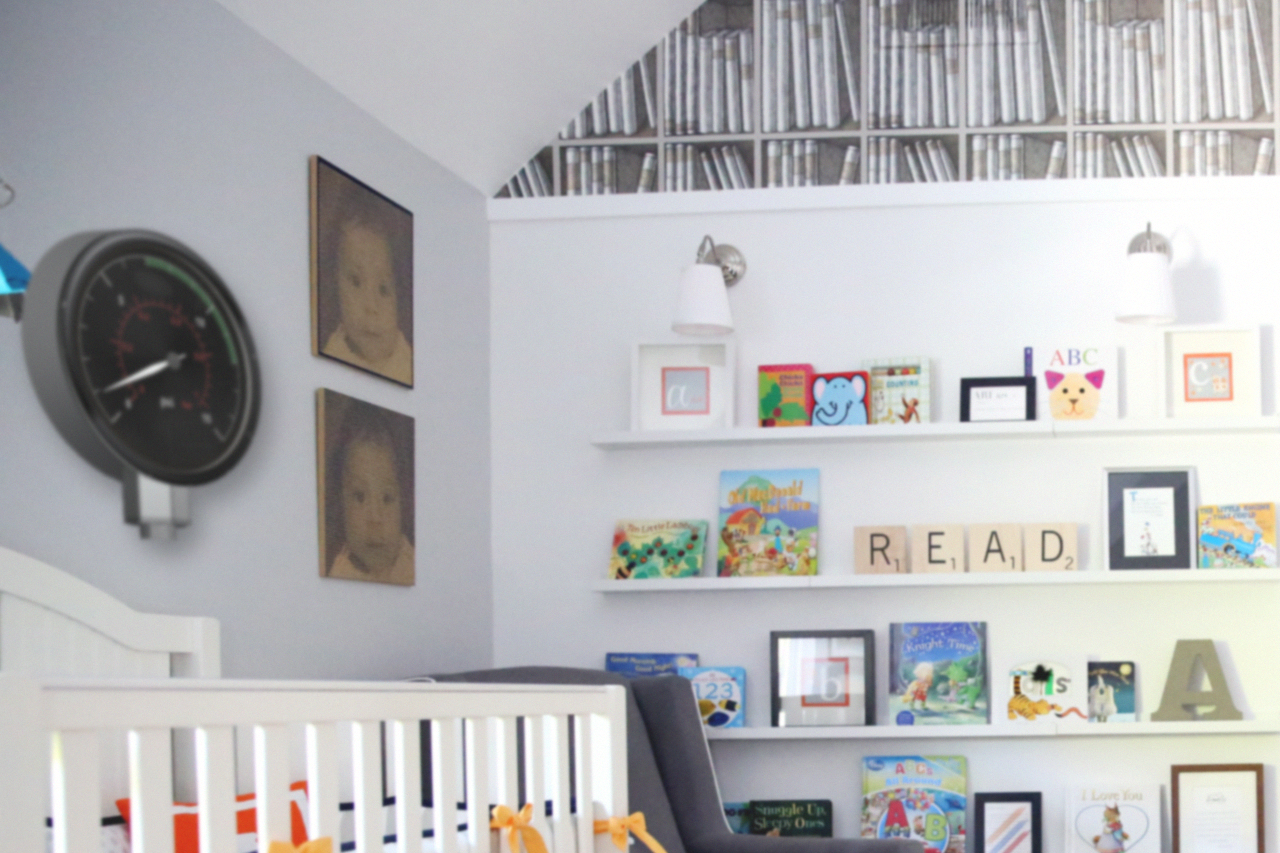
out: value=1 unit=psi
